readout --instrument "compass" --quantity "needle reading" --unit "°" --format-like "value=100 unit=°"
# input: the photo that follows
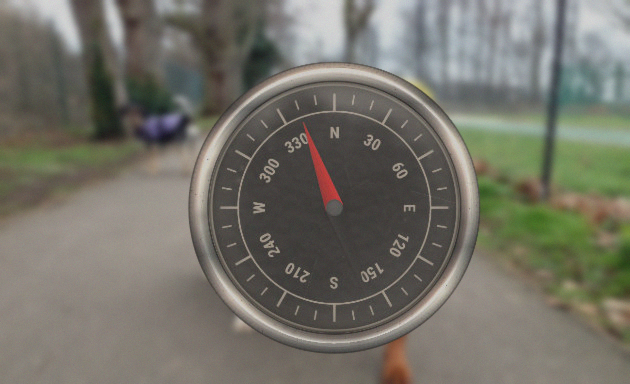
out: value=340 unit=°
